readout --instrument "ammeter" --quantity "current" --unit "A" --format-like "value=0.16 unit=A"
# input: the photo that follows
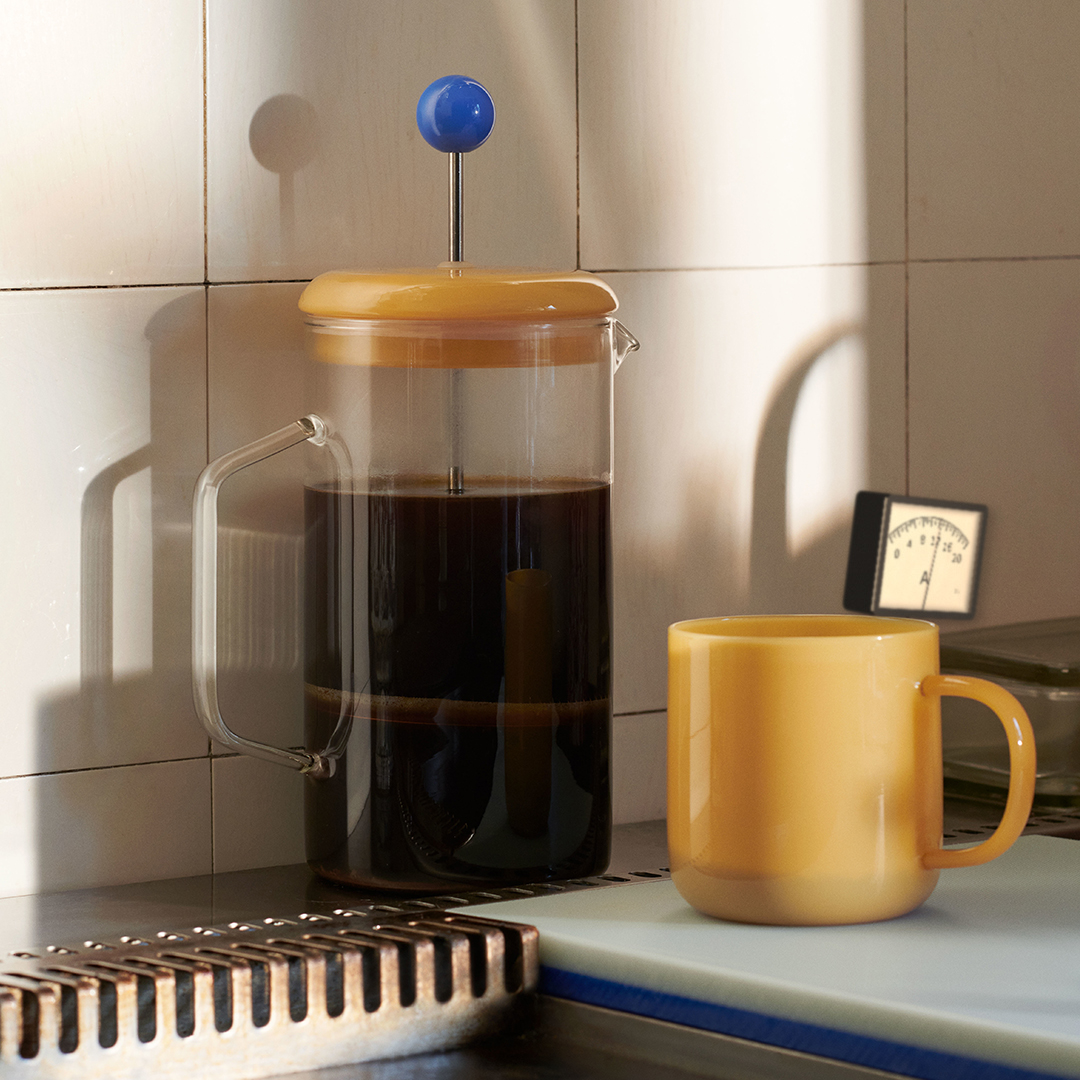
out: value=12 unit=A
